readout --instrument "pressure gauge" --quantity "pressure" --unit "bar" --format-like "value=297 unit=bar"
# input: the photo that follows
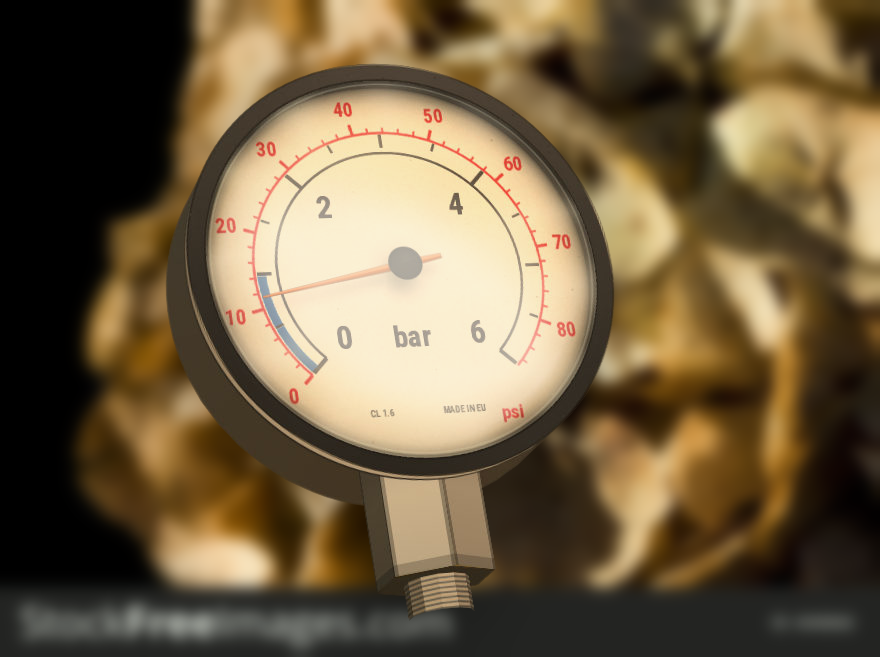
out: value=0.75 unit=bar
